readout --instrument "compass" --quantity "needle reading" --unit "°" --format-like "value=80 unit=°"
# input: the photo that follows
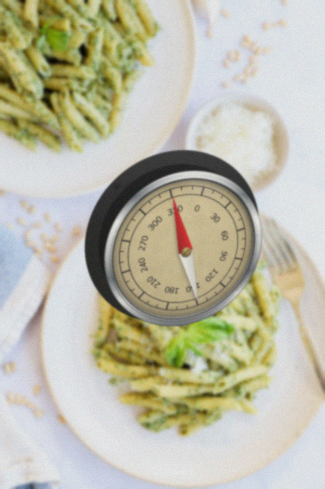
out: value=330 unit=°
